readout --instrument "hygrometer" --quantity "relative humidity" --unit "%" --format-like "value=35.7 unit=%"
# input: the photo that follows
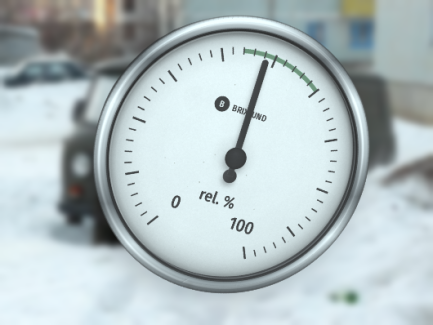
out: value=48 unit=%
